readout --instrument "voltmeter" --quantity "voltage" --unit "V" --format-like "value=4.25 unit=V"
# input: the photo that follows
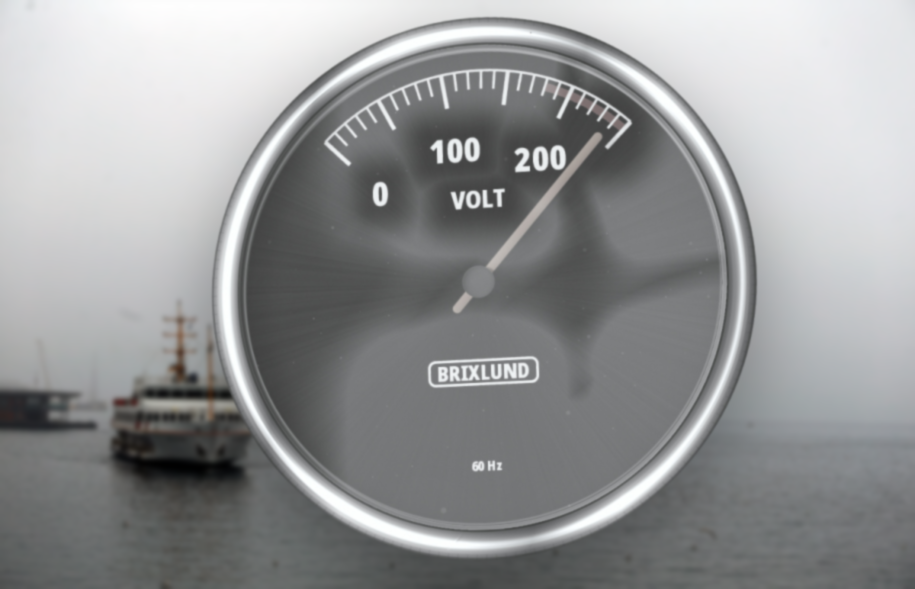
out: value=240 unit=V
